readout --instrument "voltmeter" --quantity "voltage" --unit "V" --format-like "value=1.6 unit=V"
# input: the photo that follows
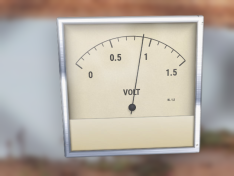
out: value=0.9 unit=V
